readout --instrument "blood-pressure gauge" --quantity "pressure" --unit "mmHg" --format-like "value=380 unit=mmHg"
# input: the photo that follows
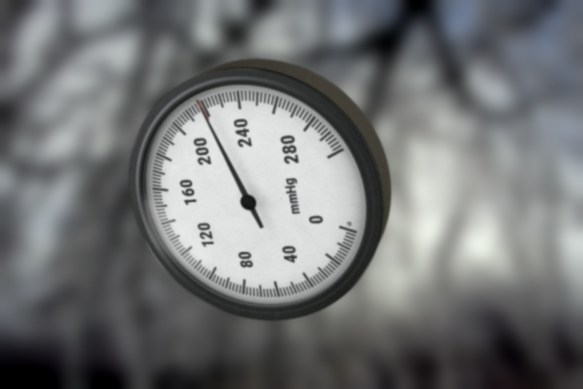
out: value=220 unit=mmHg
